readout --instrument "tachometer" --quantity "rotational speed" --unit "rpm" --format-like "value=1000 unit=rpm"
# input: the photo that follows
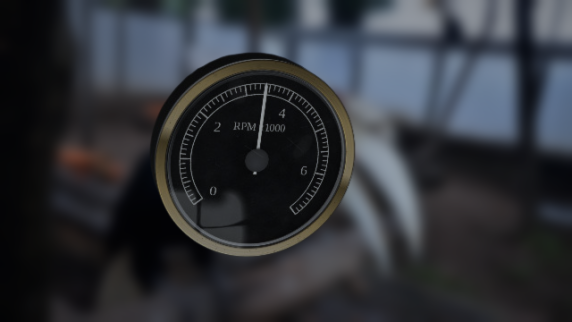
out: value=3400 unit=rpm
